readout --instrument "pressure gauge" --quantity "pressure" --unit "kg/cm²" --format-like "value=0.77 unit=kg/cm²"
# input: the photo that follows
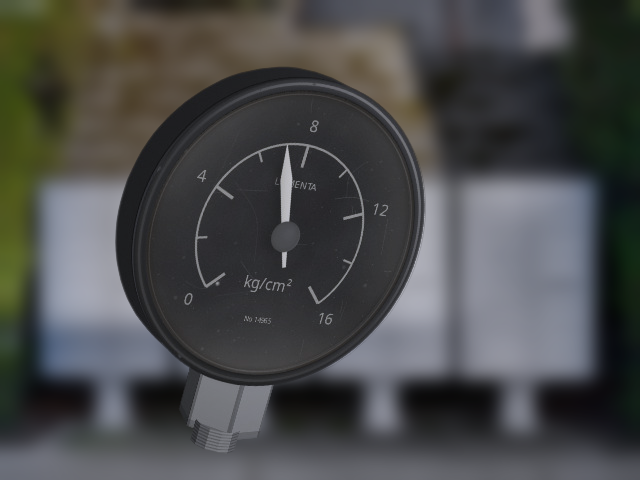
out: value=7 unit=kg/cm²
